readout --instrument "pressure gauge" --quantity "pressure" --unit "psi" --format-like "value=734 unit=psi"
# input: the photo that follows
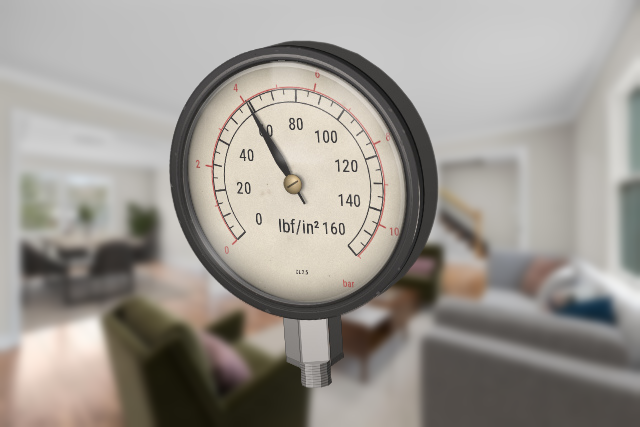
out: value=60 unit=psi
